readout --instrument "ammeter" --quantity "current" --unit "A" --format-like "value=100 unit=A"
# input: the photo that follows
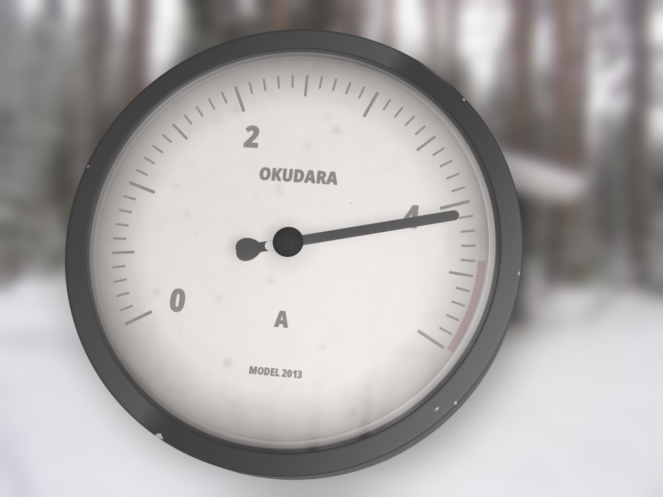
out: value=4.1 unit=A
